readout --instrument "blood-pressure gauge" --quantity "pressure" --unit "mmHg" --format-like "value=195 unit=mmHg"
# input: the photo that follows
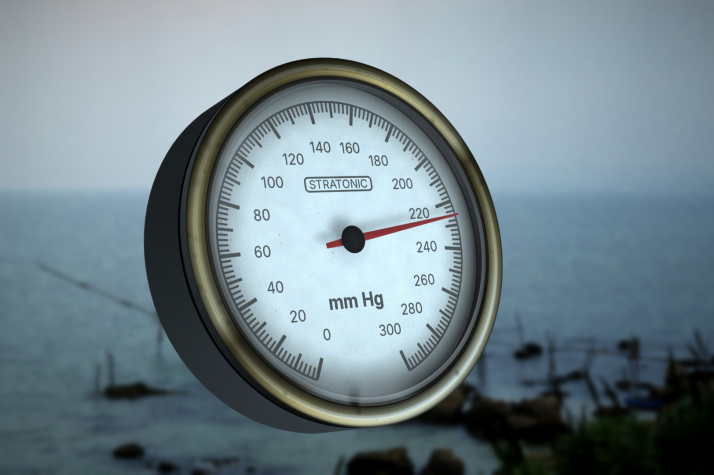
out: value=226 unit=mmHg
